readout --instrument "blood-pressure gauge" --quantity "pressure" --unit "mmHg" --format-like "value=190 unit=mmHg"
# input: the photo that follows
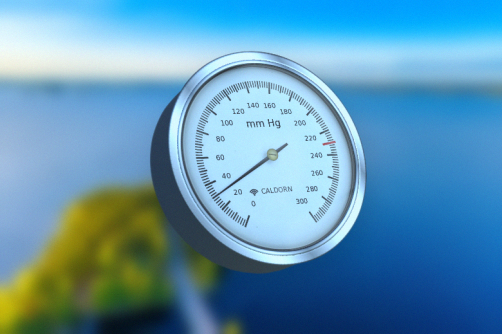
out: value=30 unit=mmHg
